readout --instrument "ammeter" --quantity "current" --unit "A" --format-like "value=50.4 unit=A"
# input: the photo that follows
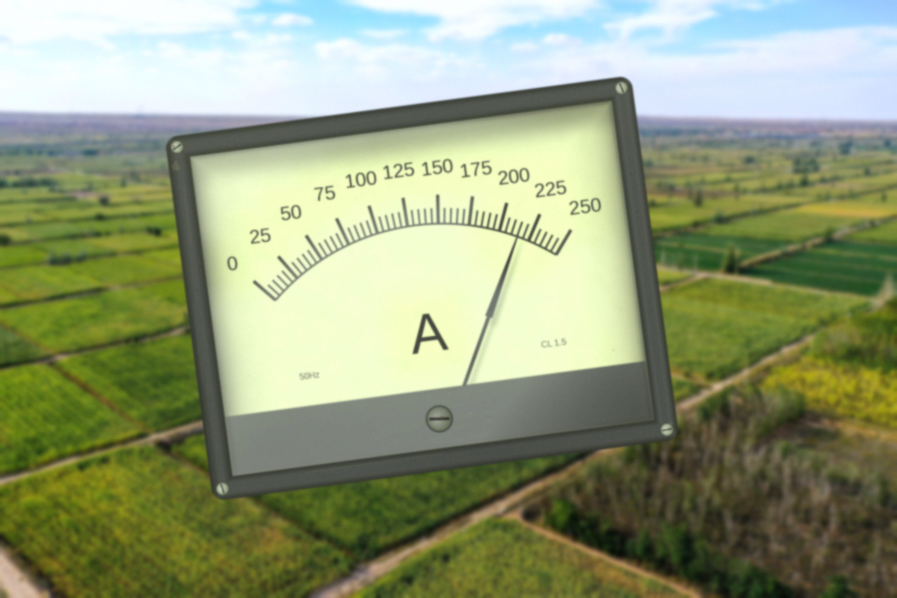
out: value=215 unit=A
